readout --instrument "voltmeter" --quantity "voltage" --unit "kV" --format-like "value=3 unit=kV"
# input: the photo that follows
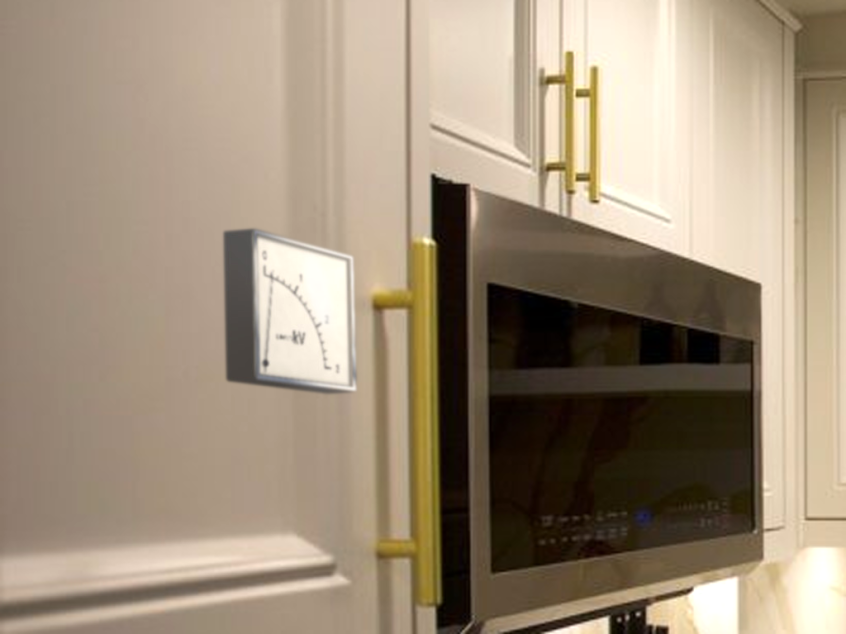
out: value=0.2 unit=kV
